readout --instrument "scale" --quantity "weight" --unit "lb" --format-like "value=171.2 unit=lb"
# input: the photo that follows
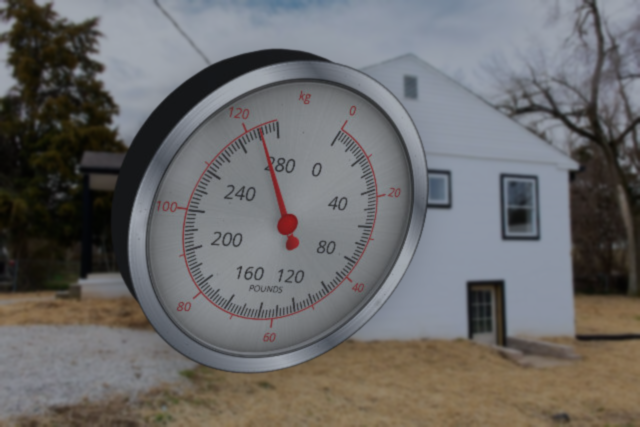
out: value=270 unit=lb
